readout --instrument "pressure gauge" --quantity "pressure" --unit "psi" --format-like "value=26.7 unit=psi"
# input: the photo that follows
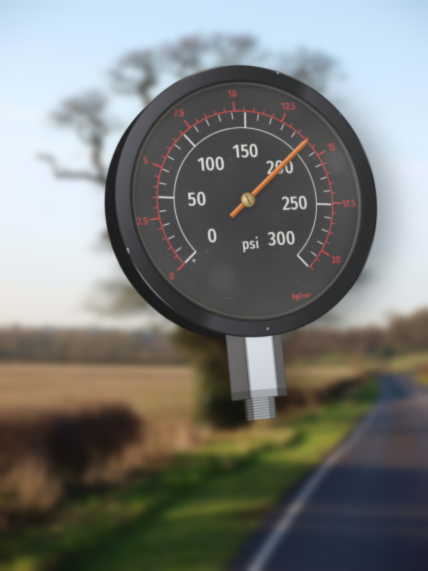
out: value=200 unit=psi
